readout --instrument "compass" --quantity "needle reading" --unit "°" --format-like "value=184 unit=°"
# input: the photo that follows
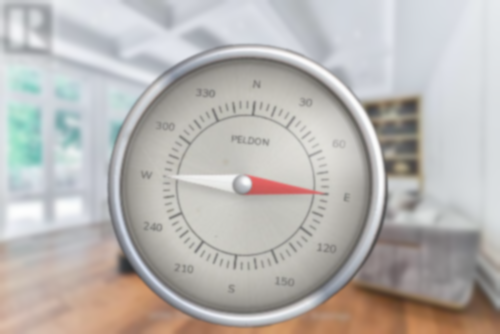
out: value=90 unit=°
